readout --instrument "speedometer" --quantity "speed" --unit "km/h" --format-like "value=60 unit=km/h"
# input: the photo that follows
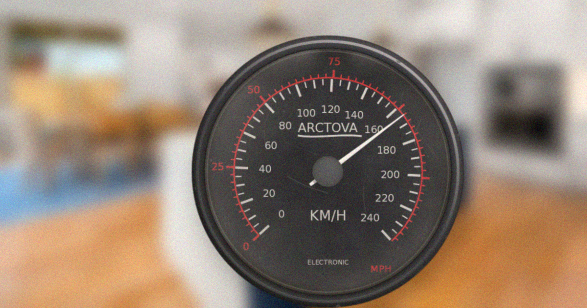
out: value=165 unit=km/h
